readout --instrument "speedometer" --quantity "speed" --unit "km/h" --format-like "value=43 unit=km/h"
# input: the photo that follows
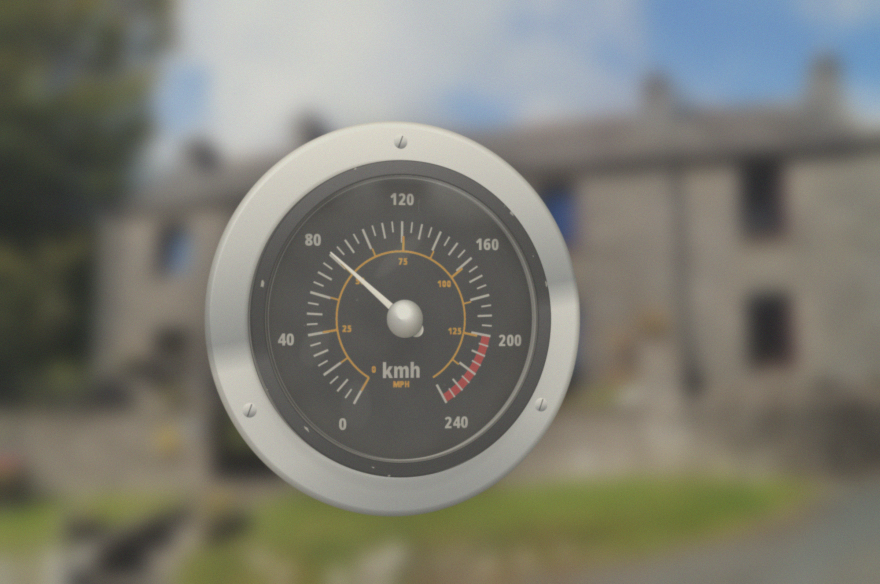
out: value=80 unit=km/h
